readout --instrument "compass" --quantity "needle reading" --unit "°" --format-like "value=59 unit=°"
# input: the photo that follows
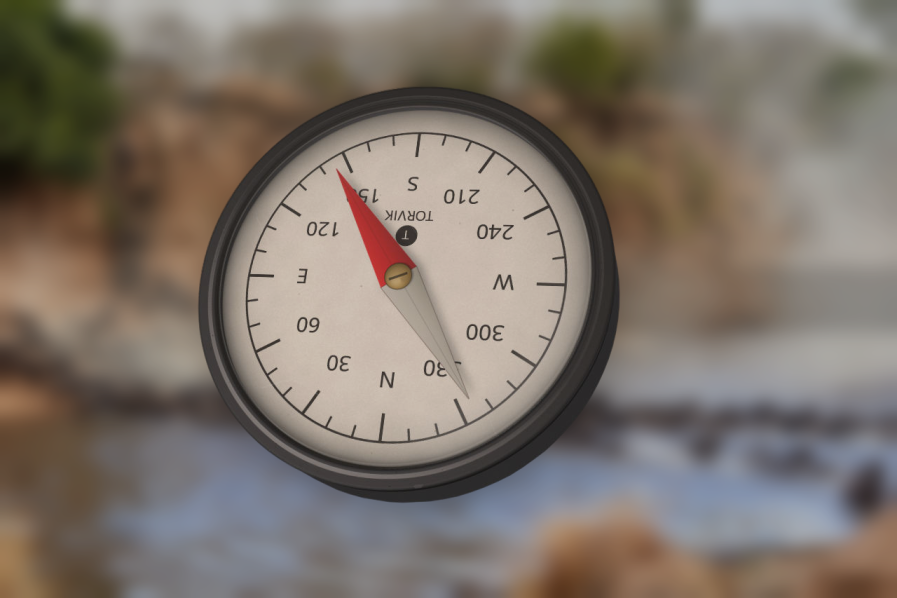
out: value=145 unit=°
